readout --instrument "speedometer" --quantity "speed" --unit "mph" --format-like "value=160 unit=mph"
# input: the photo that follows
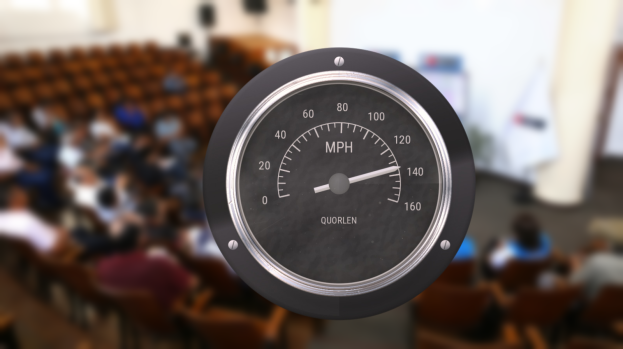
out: value=135 unit=mph
